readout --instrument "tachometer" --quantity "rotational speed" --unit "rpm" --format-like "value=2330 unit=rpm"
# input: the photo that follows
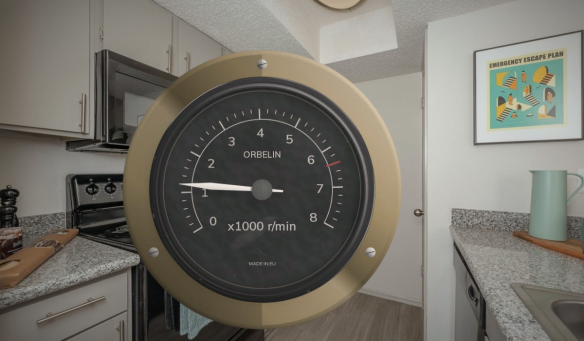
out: value=1200 unit=rpm
